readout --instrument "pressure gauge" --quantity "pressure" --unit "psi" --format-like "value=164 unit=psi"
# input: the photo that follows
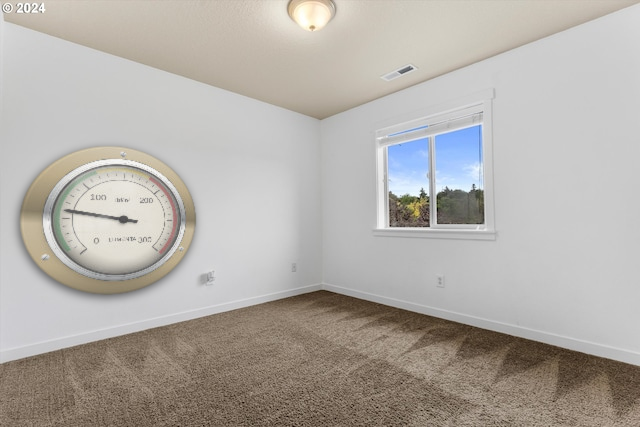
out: value=60 unit=psi
